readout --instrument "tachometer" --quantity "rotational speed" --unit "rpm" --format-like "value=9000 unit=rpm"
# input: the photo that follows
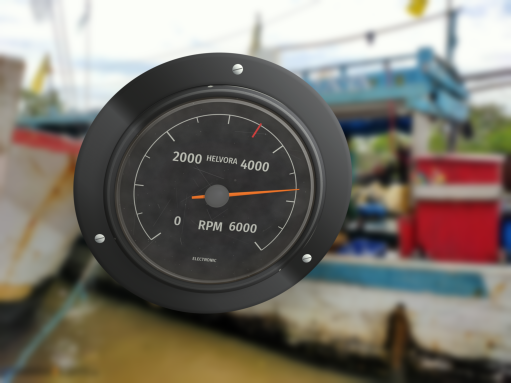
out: value=4750 unit=rpm
